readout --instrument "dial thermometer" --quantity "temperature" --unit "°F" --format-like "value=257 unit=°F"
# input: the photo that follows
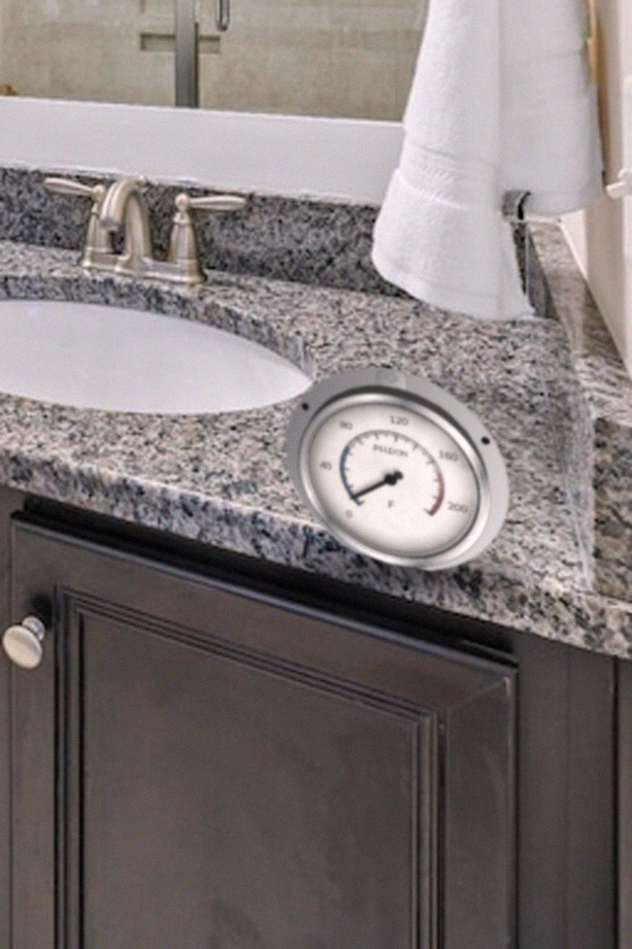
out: value=10 unit=°F
